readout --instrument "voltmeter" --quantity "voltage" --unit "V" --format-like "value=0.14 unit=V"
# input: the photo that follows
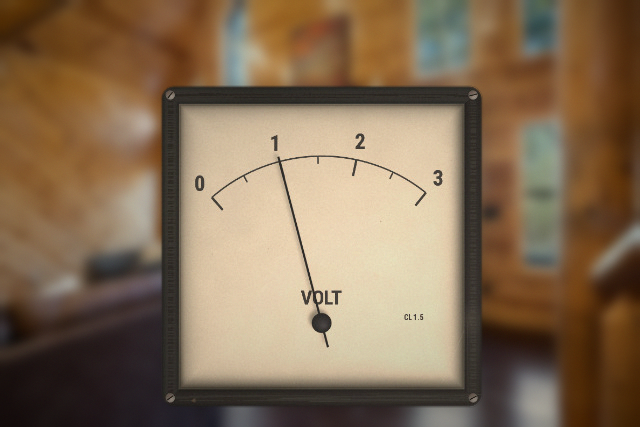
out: value=1 unit=V
